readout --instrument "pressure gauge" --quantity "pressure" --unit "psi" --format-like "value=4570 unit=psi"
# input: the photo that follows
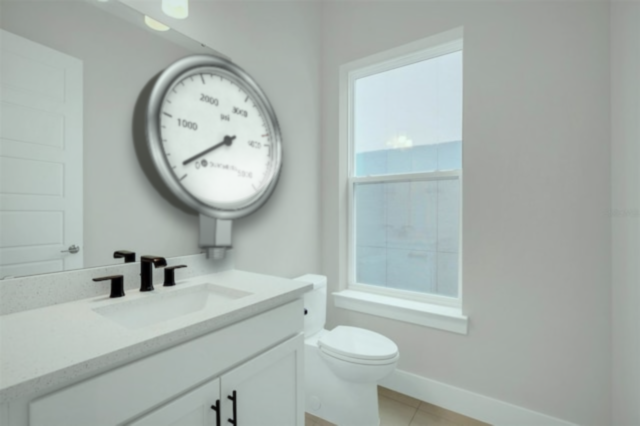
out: value=200 unit=psi
